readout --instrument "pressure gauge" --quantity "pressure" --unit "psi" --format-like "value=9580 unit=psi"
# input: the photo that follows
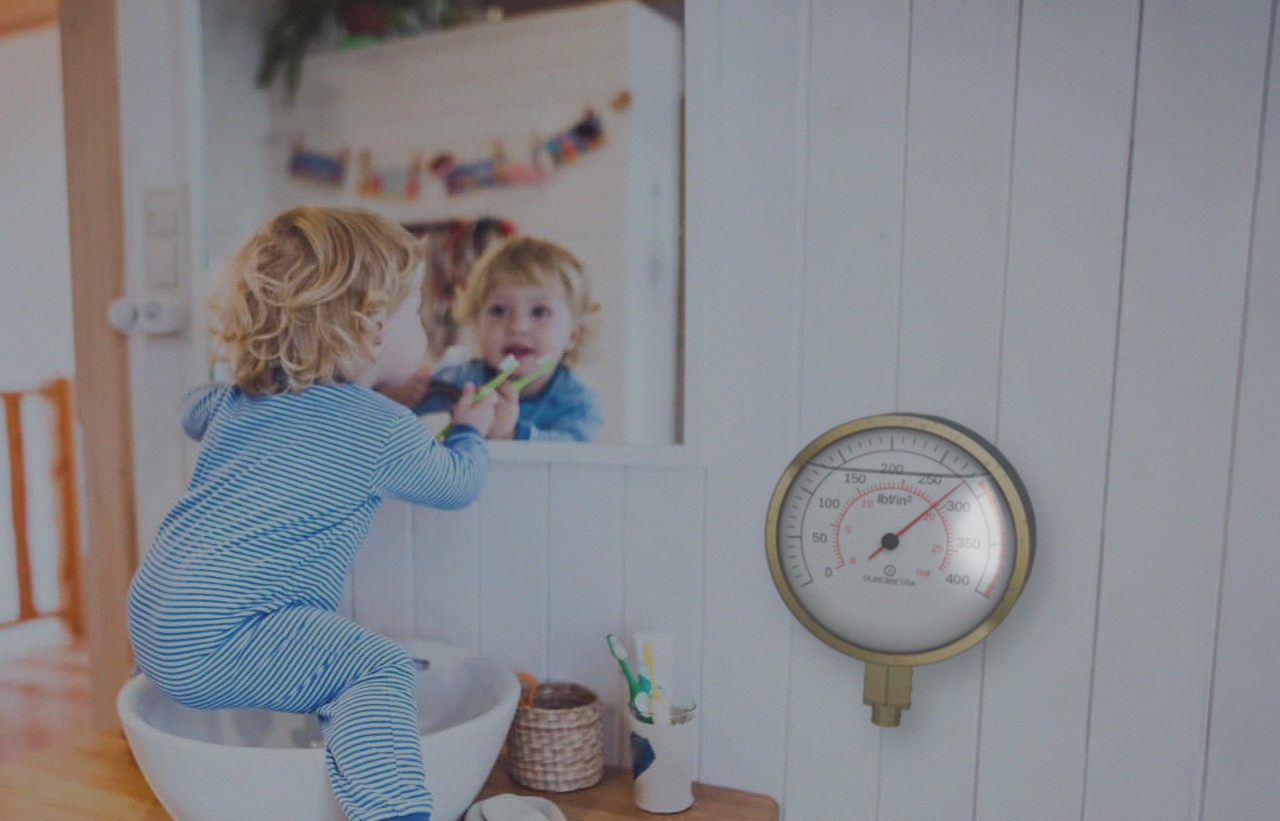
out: value=280 unit=psi
